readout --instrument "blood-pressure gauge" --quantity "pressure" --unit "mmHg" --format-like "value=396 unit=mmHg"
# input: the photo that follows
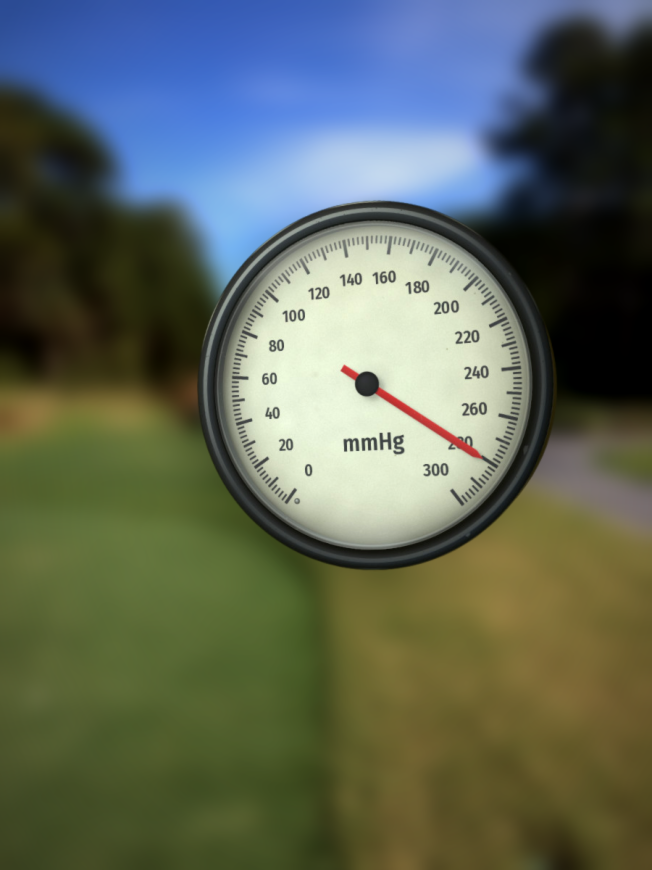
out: value=280 unit=mmHg
